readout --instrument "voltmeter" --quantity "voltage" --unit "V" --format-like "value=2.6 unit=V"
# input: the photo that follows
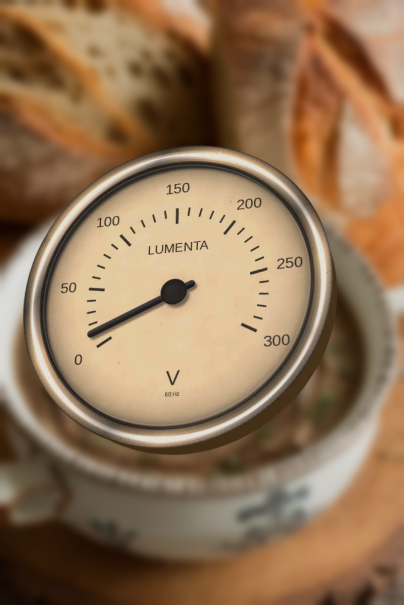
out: value=10 unit=V
